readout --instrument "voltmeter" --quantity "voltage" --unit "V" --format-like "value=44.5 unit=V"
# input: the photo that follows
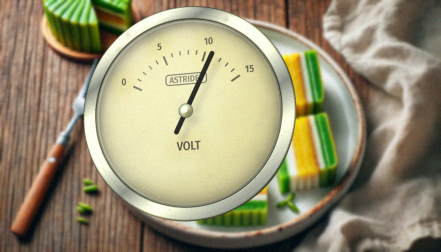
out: value=11 unit=V
